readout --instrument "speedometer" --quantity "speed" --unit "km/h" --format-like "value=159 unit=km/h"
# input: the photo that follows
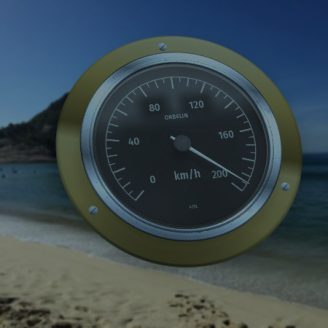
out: value=195 unit=km/h
